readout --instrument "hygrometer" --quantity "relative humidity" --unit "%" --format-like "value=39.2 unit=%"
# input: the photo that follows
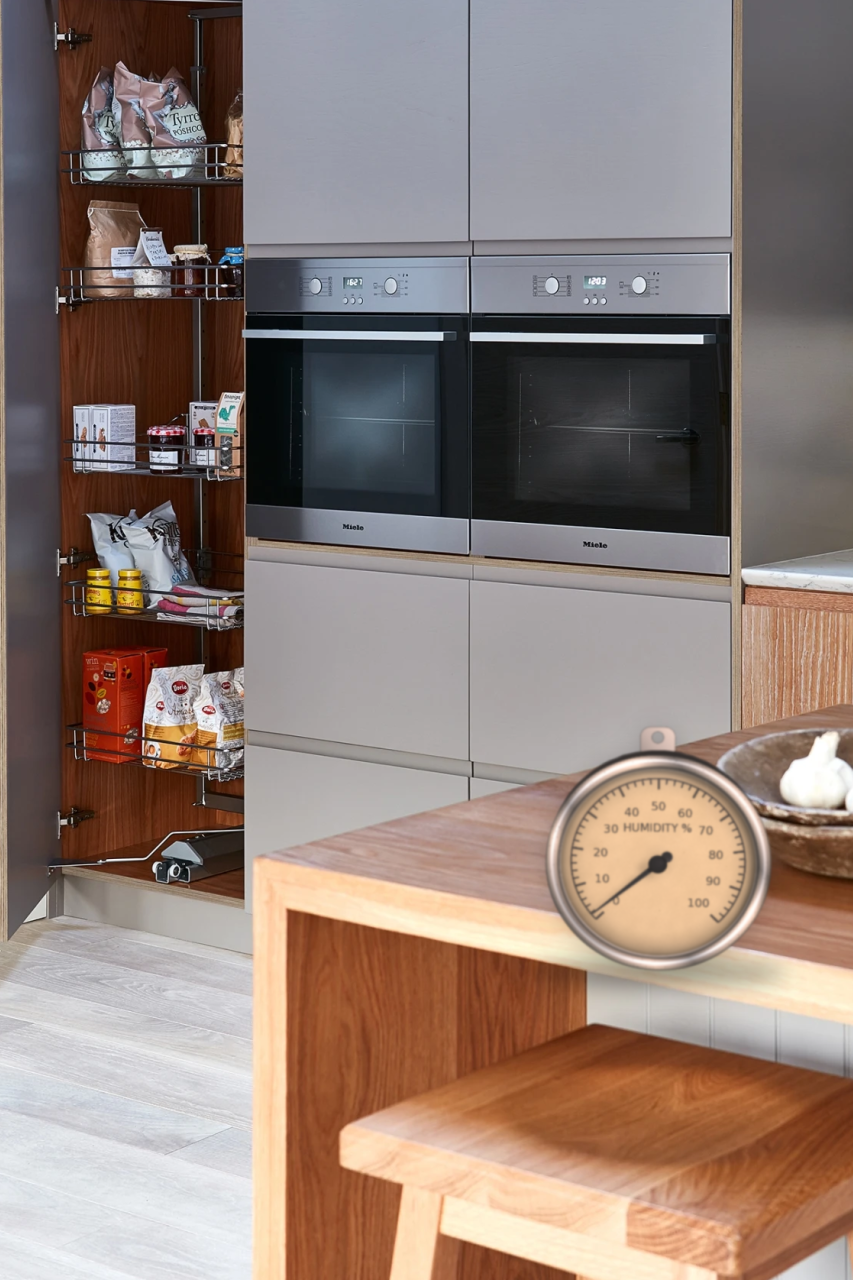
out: value=2 unit=%
